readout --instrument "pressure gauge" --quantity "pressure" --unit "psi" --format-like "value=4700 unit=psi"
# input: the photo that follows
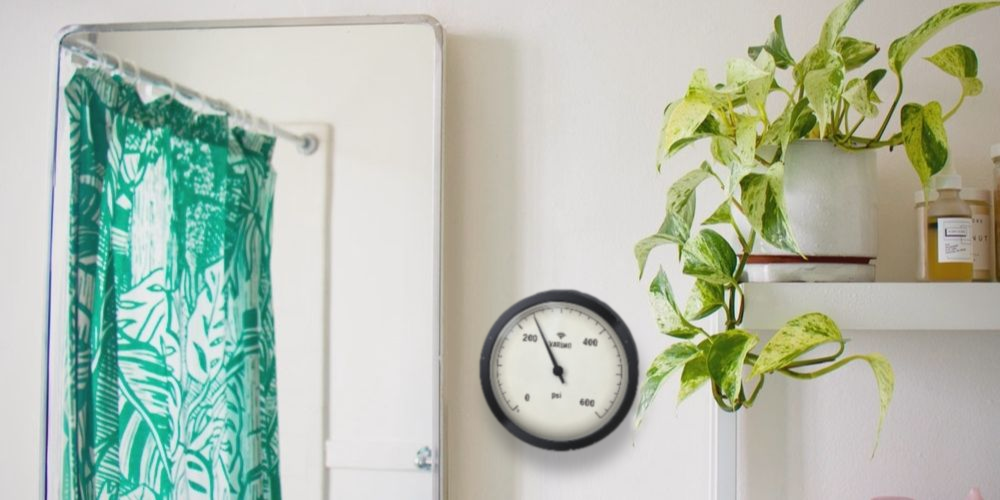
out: value=240 unit=psi
